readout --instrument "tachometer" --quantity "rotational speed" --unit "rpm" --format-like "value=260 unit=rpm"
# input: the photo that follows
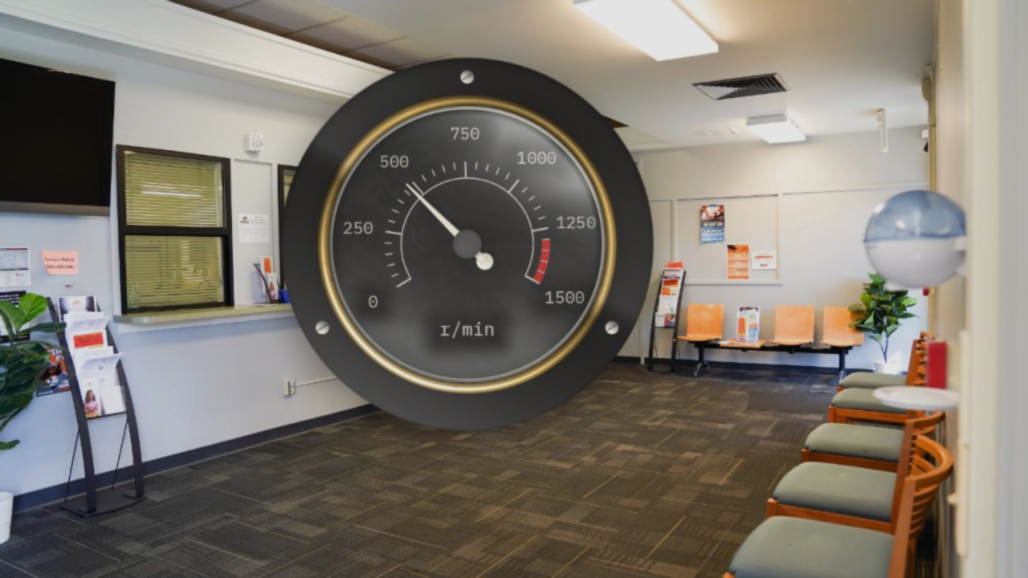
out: value=475 unit=rpm
